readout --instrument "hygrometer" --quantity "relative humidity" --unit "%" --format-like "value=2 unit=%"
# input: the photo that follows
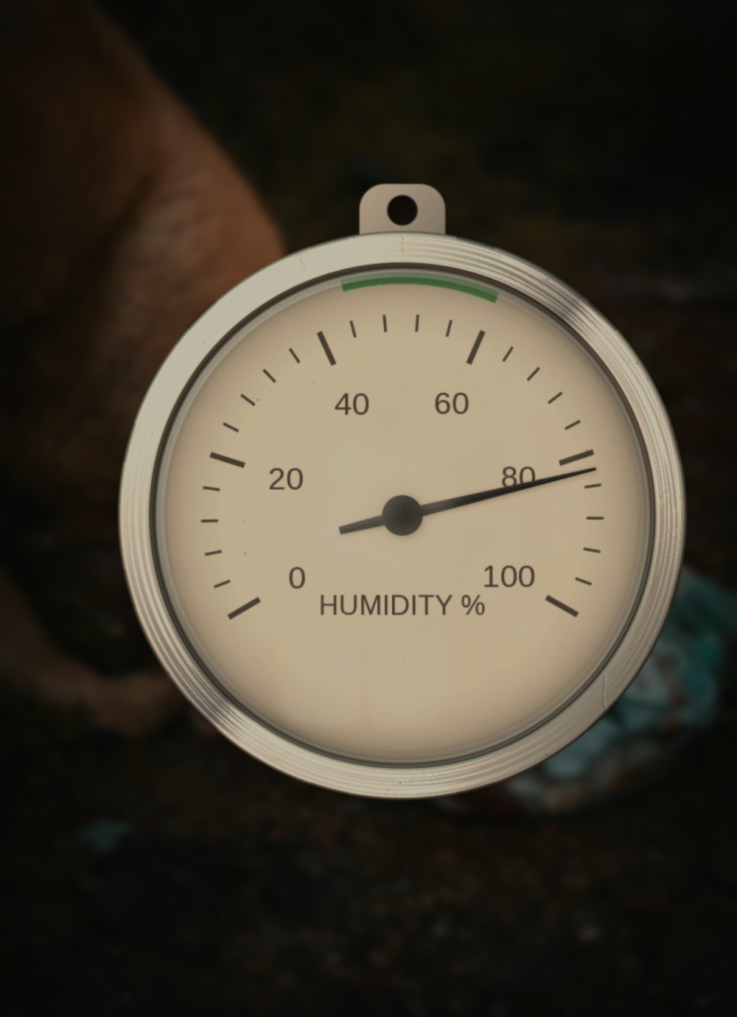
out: value=82 unit=%
